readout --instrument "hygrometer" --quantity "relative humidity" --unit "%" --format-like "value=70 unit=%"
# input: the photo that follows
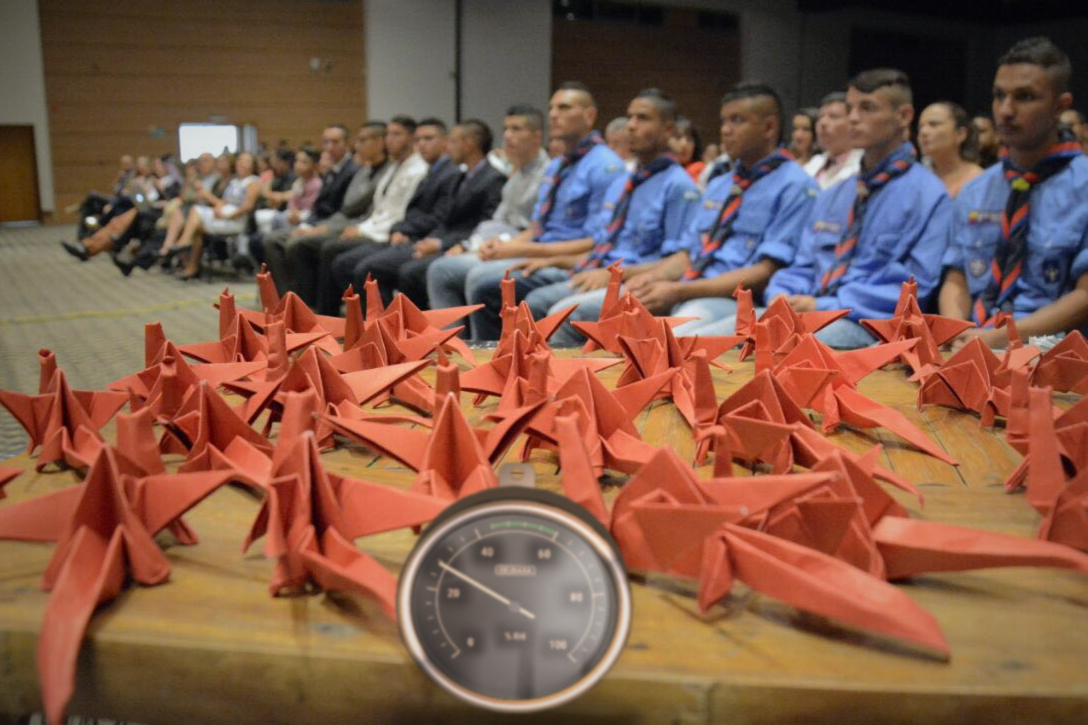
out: value=28 unit=%
